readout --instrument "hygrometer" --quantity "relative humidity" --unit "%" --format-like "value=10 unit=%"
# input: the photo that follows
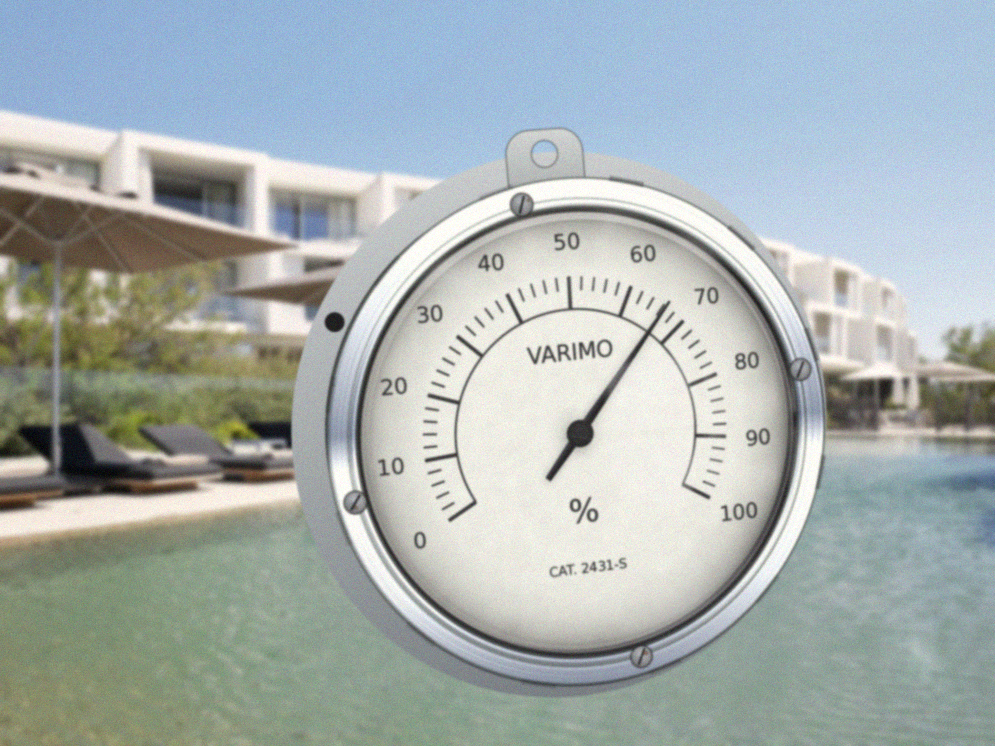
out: value=66 unit=%
